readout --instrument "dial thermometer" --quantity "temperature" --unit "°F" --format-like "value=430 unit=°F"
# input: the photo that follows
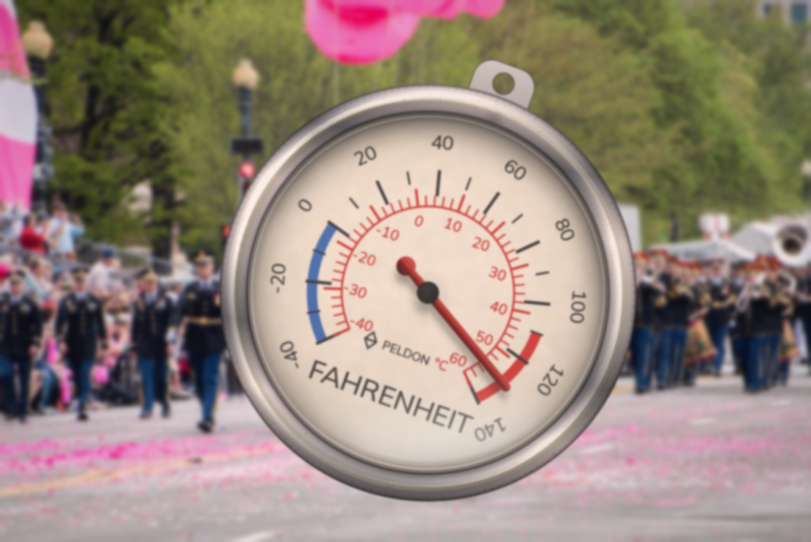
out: value=130 unit=°F
